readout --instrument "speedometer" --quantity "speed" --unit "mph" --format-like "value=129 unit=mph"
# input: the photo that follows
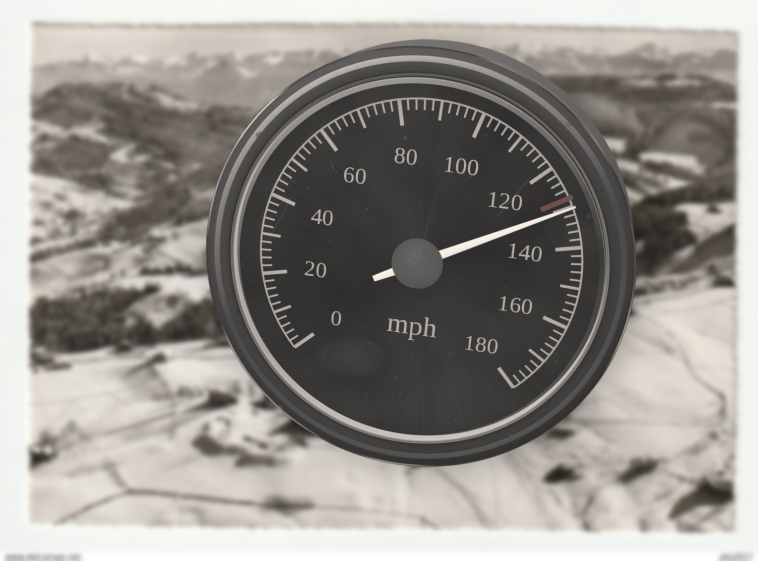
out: value=130 unit=mph
